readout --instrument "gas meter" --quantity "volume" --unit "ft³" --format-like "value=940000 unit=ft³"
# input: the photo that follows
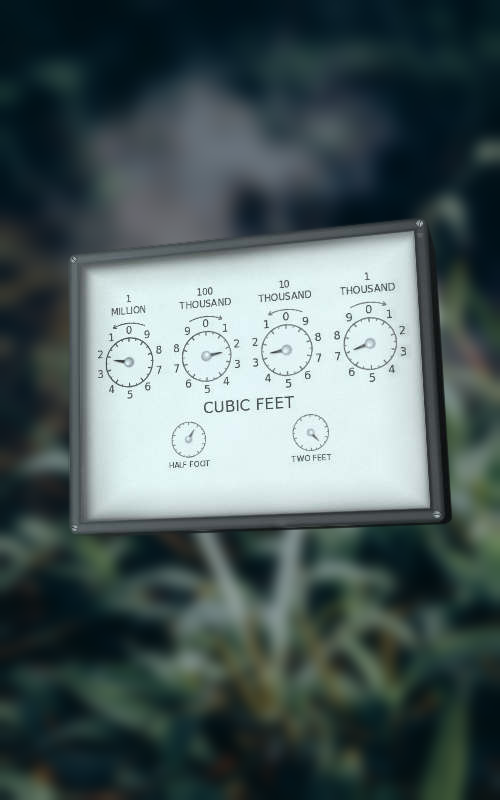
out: value=222700 unit=ft³
